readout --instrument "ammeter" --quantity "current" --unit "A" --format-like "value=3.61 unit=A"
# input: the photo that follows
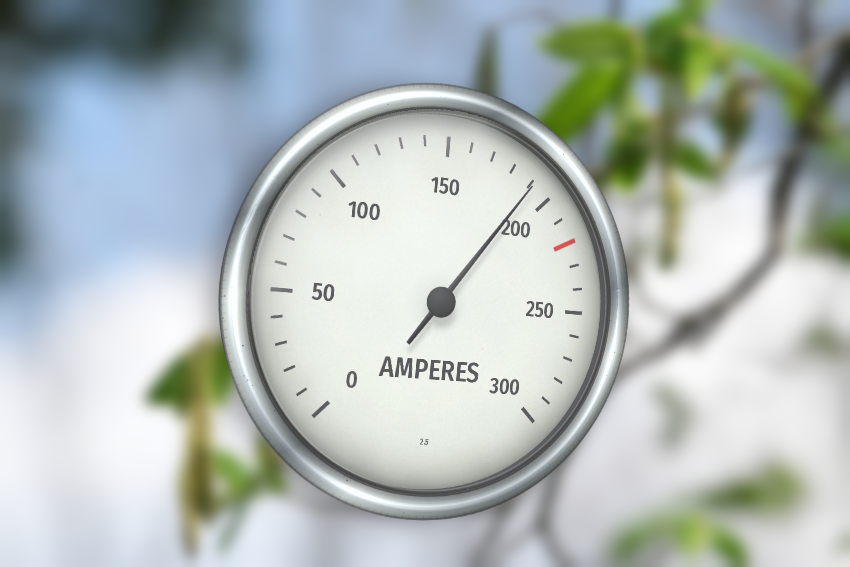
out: value=190 unit=A
